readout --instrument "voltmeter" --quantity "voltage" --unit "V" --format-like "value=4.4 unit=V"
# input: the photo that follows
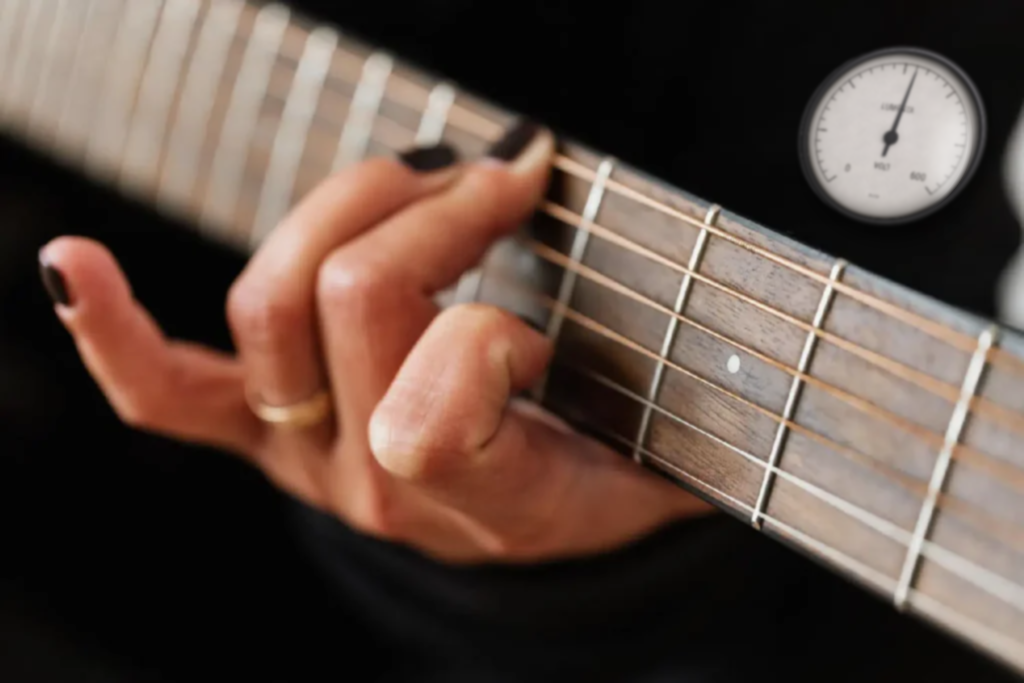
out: value=320 unit=V
